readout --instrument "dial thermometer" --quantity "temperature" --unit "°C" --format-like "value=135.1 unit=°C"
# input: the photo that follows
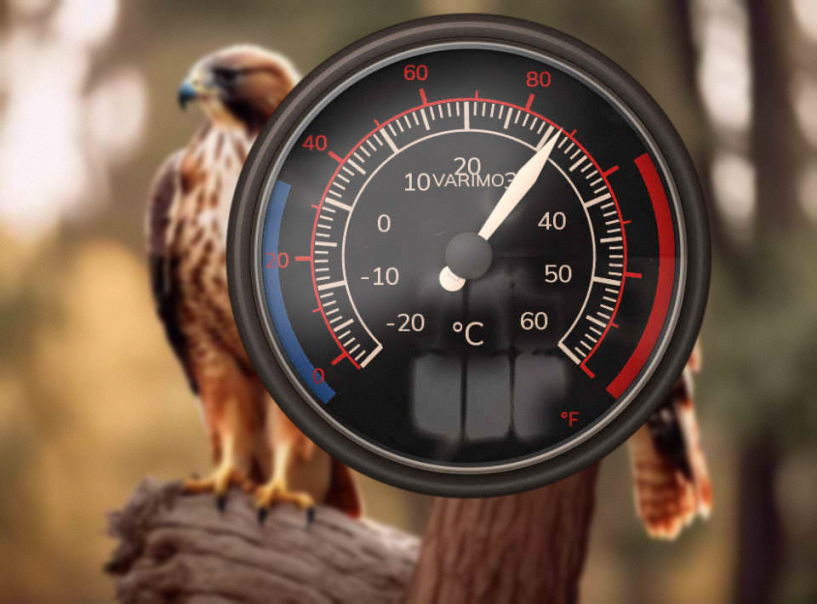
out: value=31 unit=°C
